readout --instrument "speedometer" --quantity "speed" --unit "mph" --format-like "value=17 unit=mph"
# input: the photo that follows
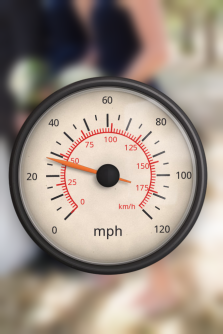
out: value=27.5 unit=mph
